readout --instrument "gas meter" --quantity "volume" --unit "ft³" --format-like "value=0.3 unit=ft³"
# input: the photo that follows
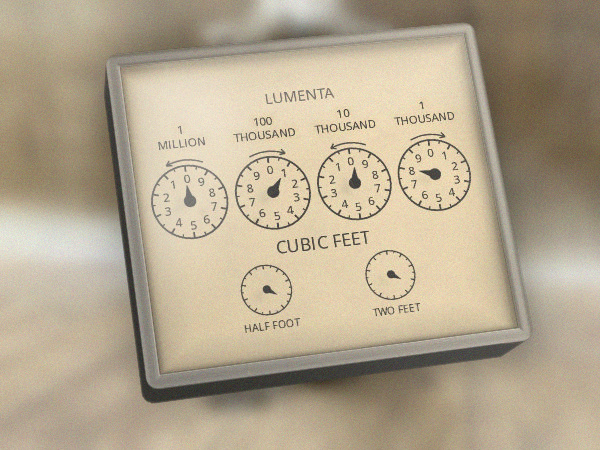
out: value=9800 unit=ft³
